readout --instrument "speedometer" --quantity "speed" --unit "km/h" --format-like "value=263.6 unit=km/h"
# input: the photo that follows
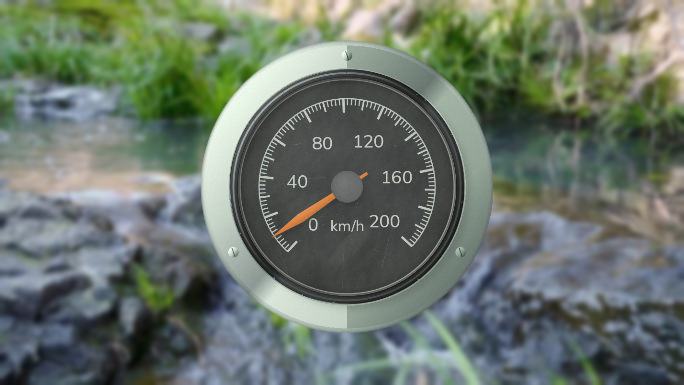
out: value=10 unit=km/h
